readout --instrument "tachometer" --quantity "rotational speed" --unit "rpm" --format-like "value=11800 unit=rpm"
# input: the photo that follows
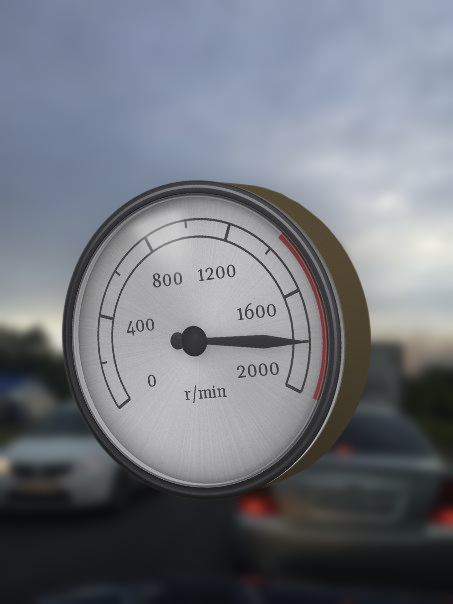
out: value=1800 unit=rpm
